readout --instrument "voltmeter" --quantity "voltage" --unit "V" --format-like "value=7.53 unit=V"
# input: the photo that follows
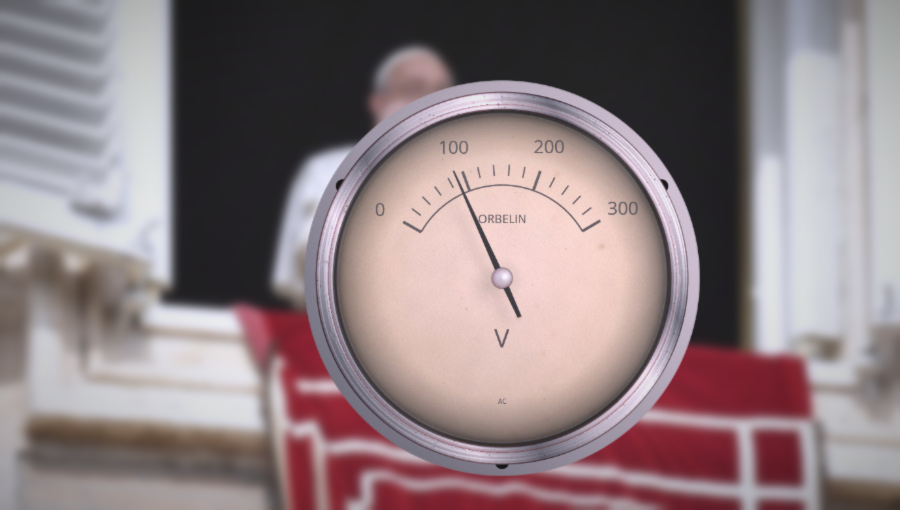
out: value=90 unit=V
